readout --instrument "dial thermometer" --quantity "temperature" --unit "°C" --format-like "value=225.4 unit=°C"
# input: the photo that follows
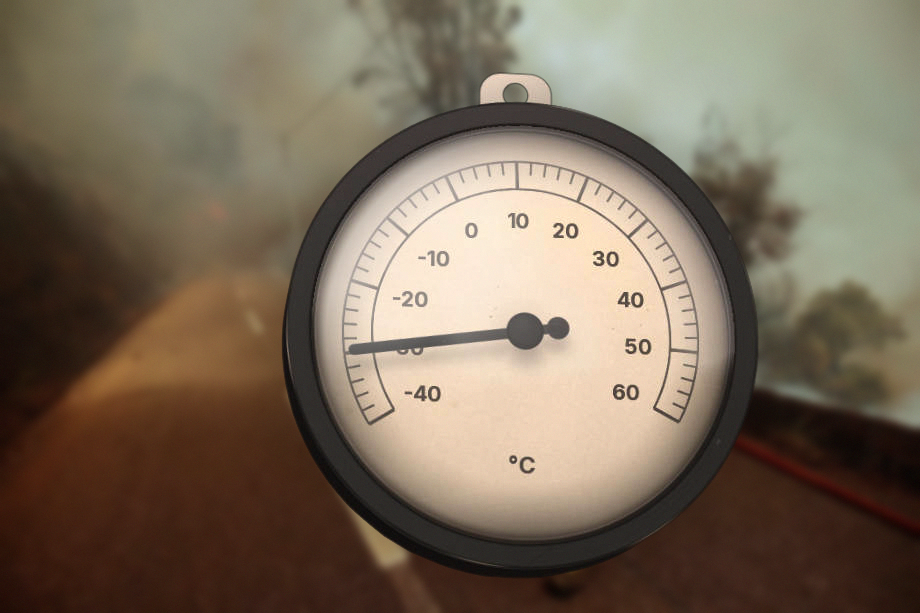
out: value=-30 unit=°C
